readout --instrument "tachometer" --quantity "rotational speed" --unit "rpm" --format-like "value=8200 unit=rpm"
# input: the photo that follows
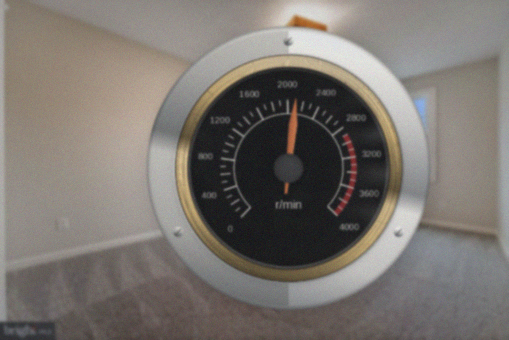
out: value=2100 unit=rpm
